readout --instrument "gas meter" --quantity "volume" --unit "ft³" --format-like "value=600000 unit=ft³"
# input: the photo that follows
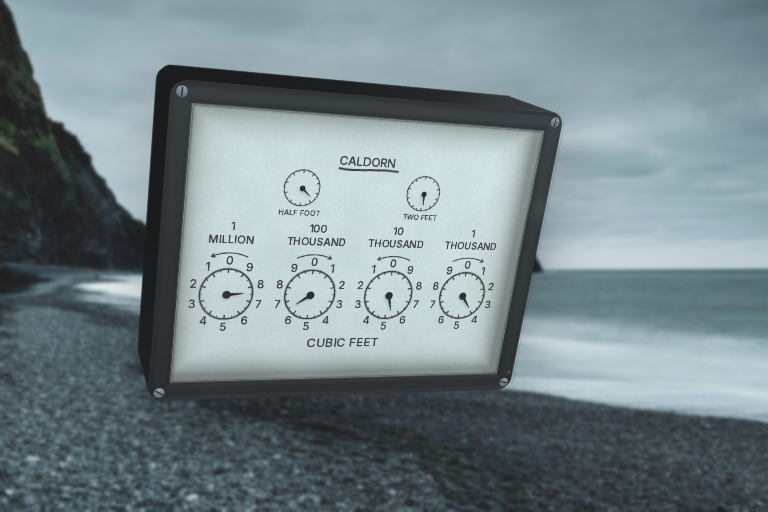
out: value=765400 unit=ft³
